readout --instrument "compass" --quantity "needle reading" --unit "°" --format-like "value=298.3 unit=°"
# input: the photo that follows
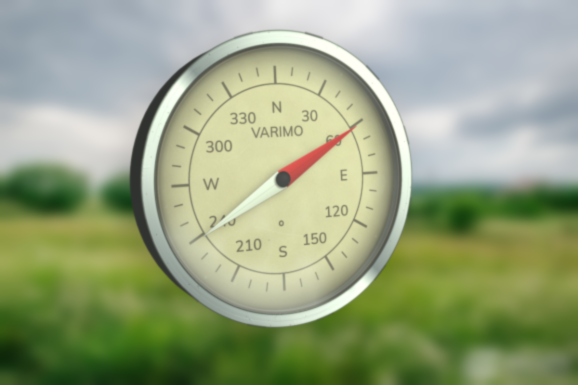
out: value=60 unit=°
